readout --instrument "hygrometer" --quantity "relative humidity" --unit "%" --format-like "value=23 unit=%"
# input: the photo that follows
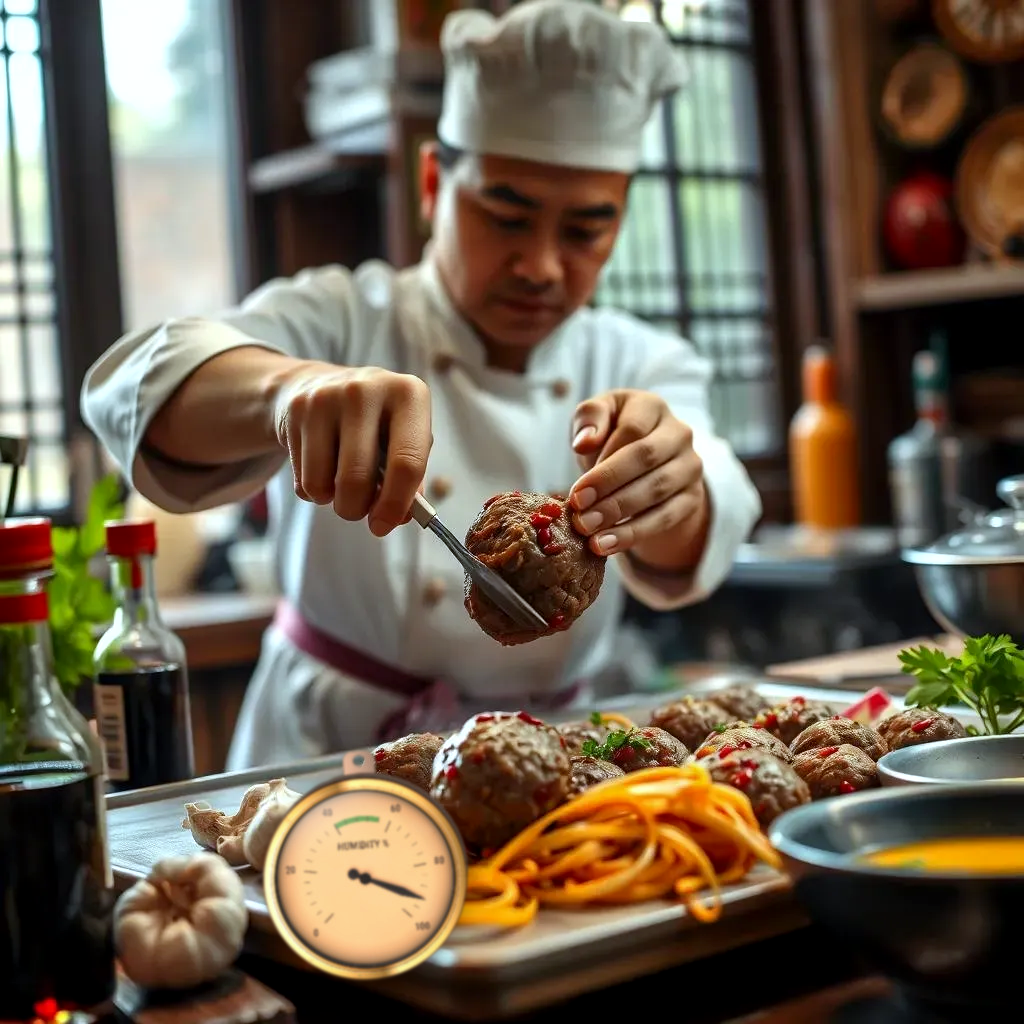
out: value=92 unit=%
